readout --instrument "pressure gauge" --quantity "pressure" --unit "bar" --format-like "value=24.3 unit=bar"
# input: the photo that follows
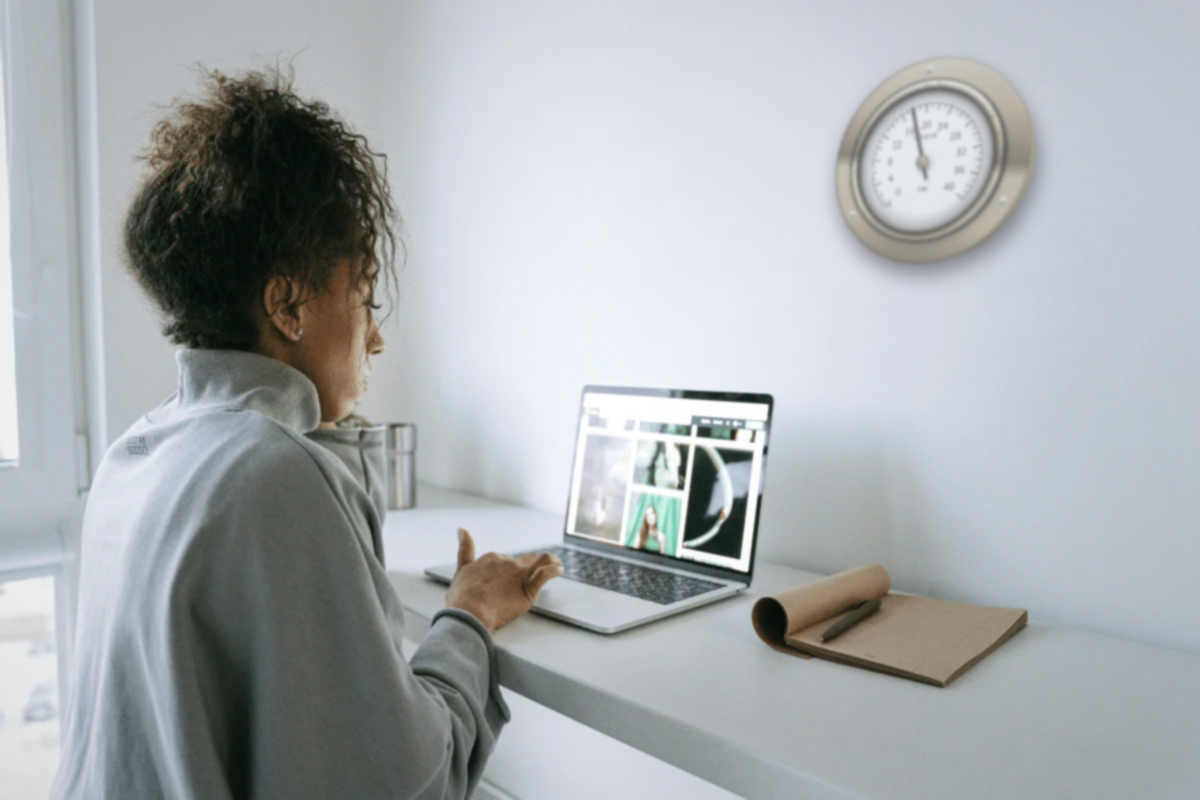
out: value=18 unit=bar
